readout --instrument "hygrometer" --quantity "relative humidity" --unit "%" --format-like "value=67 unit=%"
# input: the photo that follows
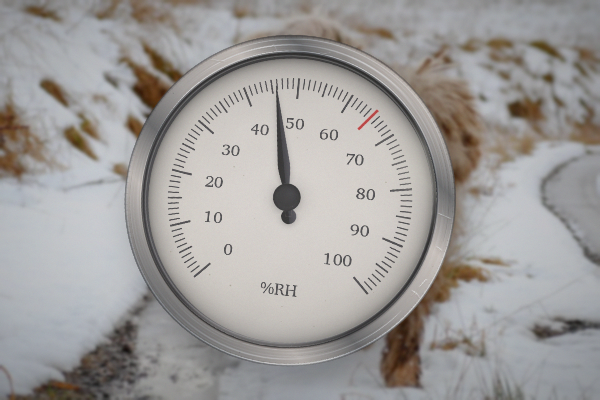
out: value=46 unit=%
